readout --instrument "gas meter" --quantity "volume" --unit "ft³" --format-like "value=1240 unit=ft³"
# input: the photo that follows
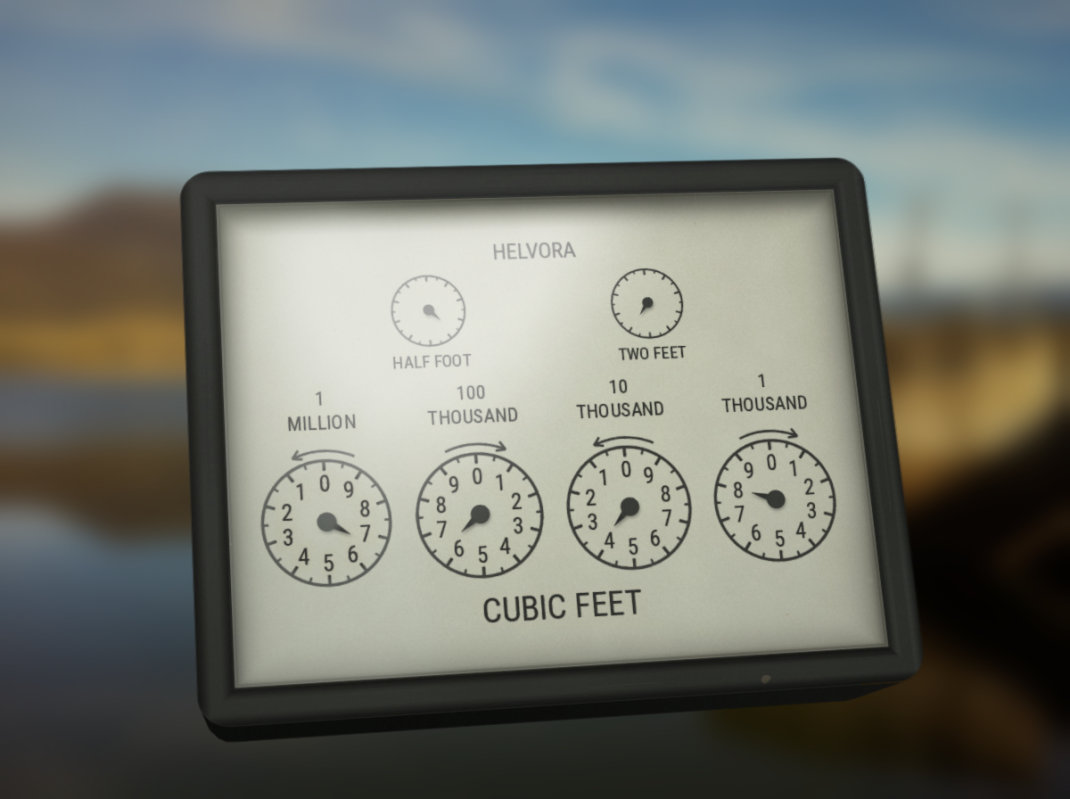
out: value=663800 unit=ft³
